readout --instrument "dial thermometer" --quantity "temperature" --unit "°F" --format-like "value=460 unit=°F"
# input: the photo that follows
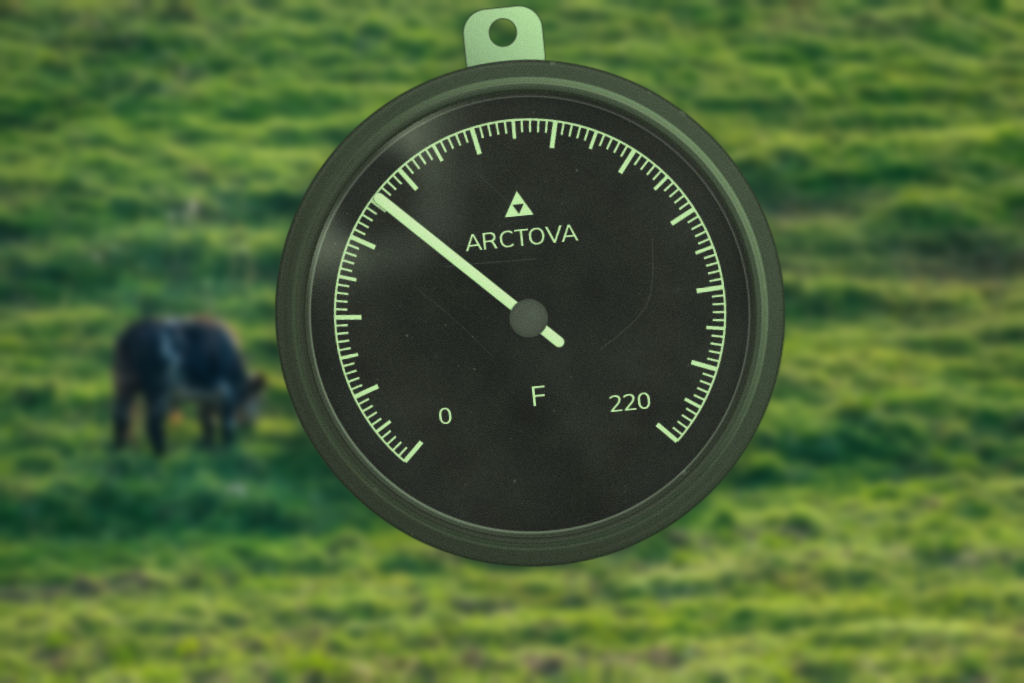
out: value=72 unit=°F
